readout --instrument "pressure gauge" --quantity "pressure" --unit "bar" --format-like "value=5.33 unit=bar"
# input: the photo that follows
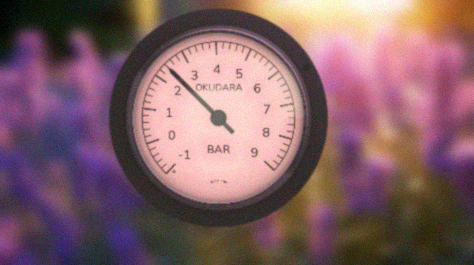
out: value=2.4 unit=bar
